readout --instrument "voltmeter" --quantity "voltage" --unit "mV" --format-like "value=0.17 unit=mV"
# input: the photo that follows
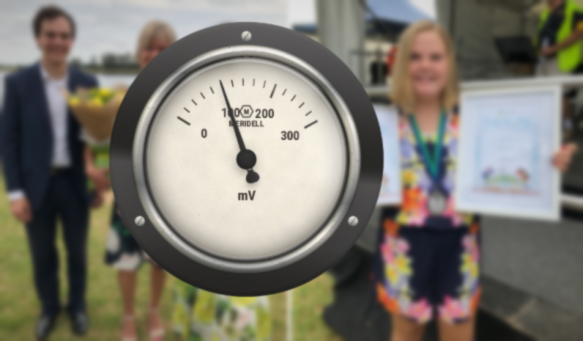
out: value=100 unit=mV
